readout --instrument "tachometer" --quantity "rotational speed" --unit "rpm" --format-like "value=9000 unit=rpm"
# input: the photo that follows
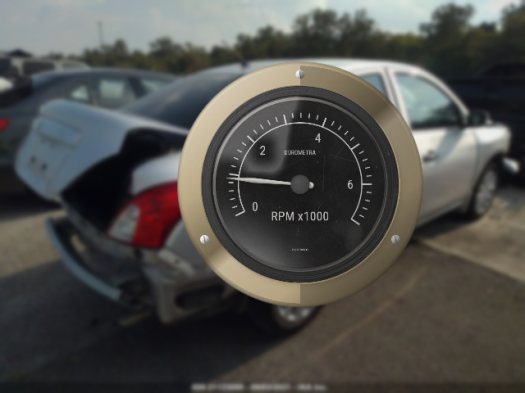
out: value=900 unit=rpm
